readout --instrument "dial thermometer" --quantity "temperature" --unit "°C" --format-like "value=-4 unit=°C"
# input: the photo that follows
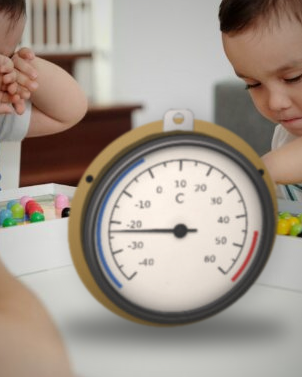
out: value=-22.5 unit=°C
